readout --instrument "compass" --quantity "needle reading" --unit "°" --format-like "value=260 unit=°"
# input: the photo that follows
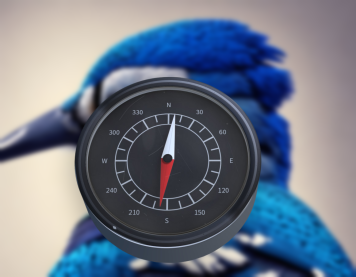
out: value=187.5 unit=°
